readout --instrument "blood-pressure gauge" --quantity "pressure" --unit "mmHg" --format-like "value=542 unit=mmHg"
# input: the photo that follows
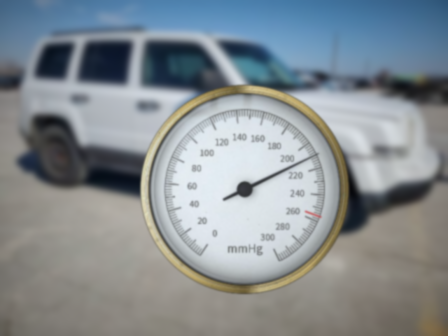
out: value=210 unit=mmHg
